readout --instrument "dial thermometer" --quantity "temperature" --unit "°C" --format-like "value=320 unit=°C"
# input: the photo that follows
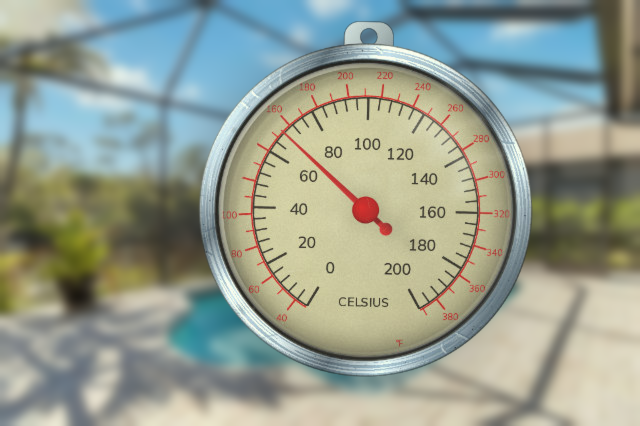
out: value=68 unit=°C
